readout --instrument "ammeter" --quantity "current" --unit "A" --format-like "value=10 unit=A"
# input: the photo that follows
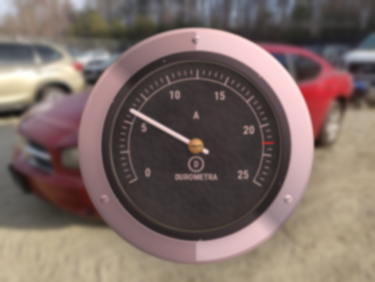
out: value=6 unit=A
